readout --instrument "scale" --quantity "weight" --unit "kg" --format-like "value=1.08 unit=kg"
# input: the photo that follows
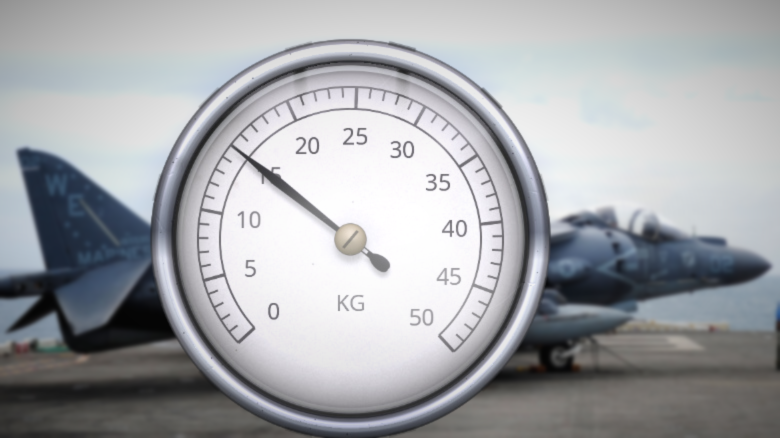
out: value=15 unit=kg
